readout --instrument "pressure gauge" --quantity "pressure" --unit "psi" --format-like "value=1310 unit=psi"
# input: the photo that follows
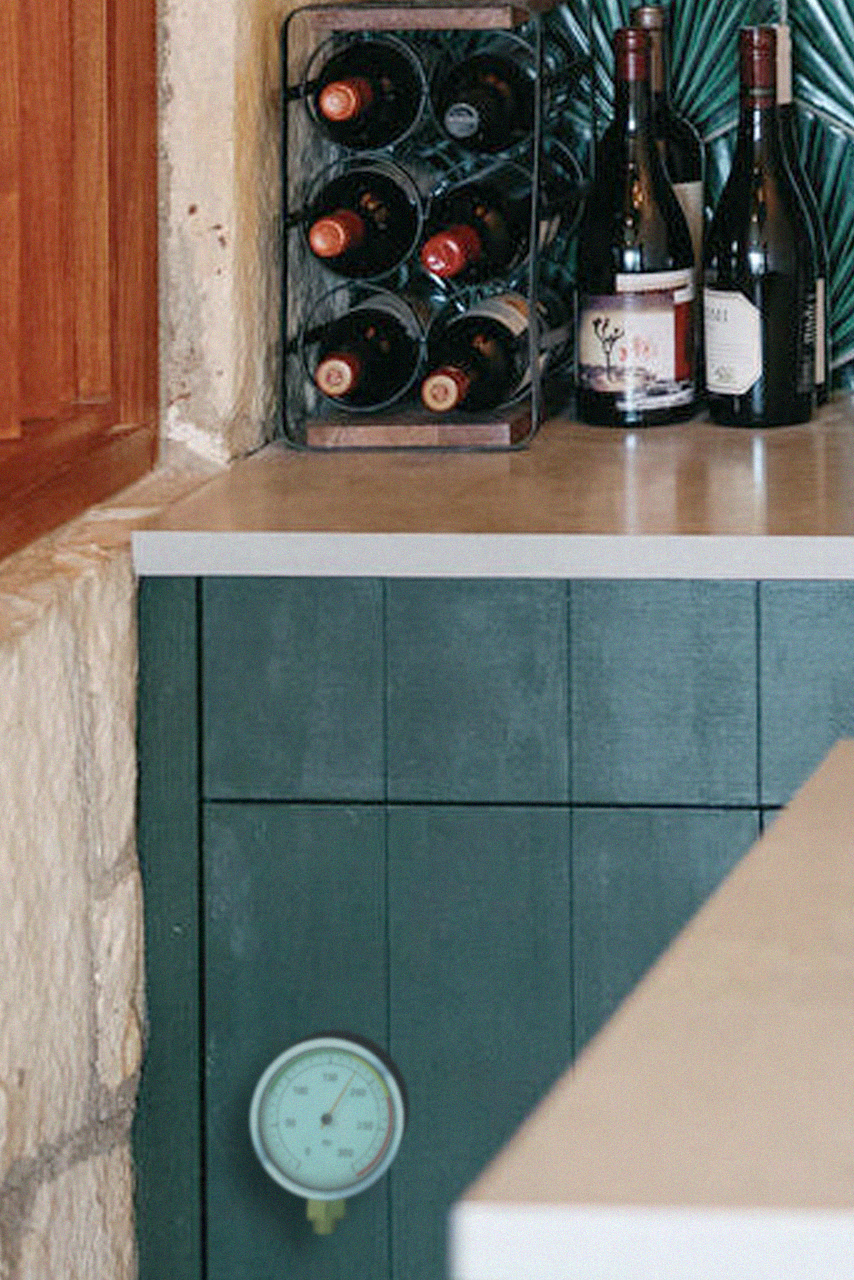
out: value=180 unit=psi
